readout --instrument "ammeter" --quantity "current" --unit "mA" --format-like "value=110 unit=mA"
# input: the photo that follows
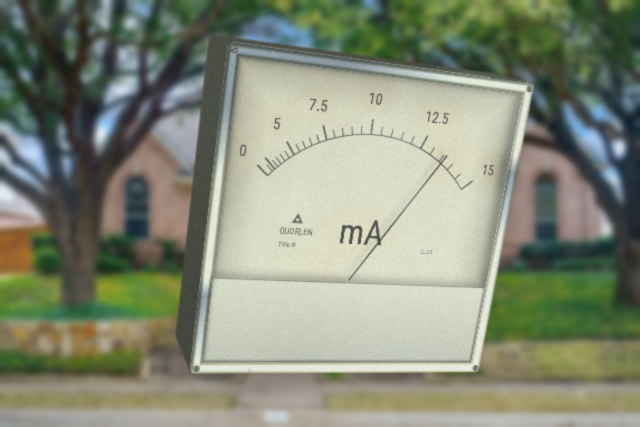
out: value=13.5 unit=mA
